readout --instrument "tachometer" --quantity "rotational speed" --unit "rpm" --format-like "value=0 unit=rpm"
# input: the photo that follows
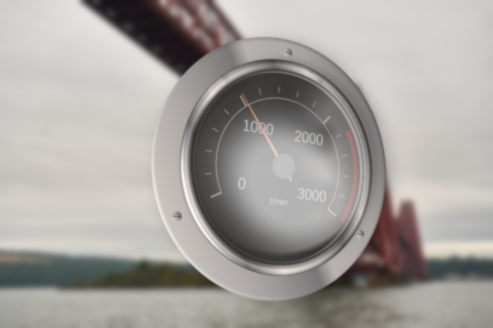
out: value=1000 unit=rpm
